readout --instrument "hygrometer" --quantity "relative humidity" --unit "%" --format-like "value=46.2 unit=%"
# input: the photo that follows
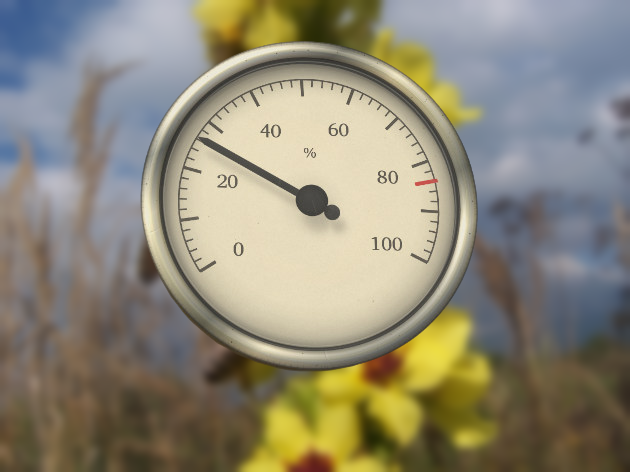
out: value=26 unit=%
